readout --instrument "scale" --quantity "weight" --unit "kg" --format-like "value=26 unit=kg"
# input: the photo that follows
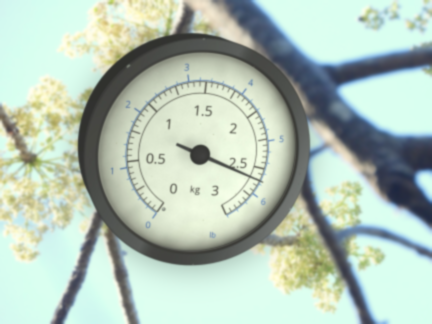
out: value=2.6 unit=kg
